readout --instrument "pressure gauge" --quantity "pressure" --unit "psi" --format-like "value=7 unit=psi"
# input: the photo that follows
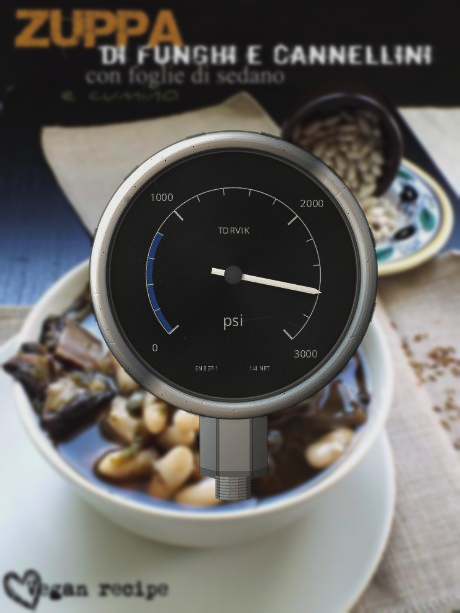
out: value=2600 unit=psi
